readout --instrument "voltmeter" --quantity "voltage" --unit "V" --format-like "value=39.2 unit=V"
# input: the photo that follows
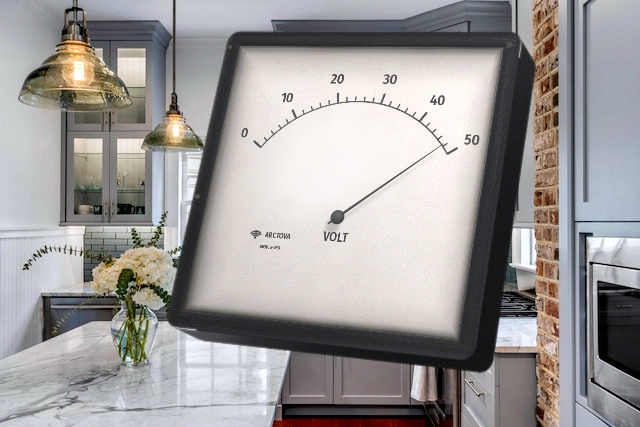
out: value=48 unit=V
